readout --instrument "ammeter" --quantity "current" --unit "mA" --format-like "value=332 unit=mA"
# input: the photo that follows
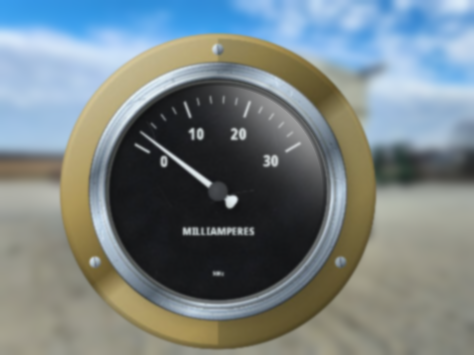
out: value=2 unit=mA
